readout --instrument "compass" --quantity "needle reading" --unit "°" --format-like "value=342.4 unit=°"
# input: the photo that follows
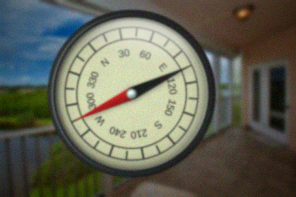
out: value=285 unit=°
